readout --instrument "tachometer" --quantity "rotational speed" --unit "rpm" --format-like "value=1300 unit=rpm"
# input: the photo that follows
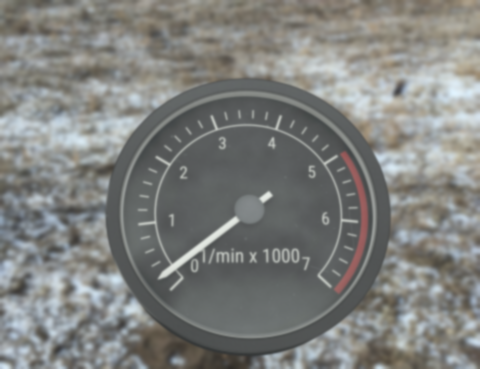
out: value=200 unit=rpm
